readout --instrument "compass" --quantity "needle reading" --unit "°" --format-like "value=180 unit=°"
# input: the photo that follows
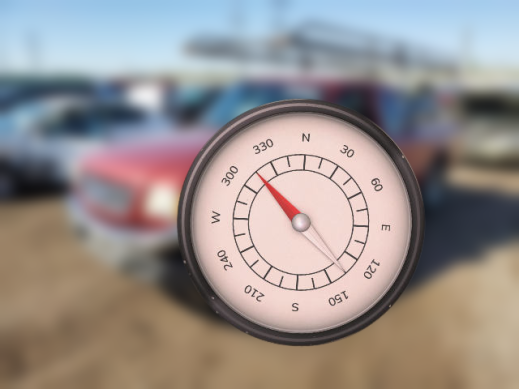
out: value=315 unit=°
